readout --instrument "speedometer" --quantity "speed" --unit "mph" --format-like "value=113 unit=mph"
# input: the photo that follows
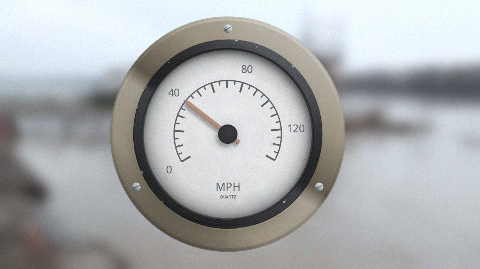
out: value=40 unit=mph
